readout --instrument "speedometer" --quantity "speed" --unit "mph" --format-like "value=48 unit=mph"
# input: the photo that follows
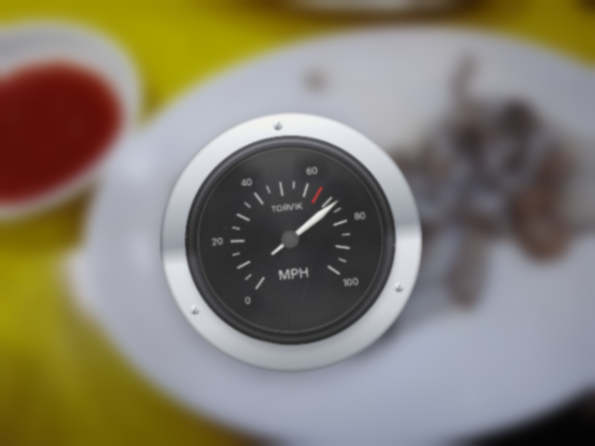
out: value=72.5 unit=mph
